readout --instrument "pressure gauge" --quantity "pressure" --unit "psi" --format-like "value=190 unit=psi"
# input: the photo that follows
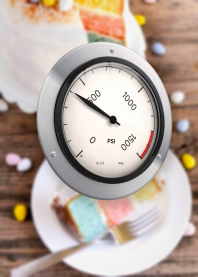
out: value=400 unit=psi
